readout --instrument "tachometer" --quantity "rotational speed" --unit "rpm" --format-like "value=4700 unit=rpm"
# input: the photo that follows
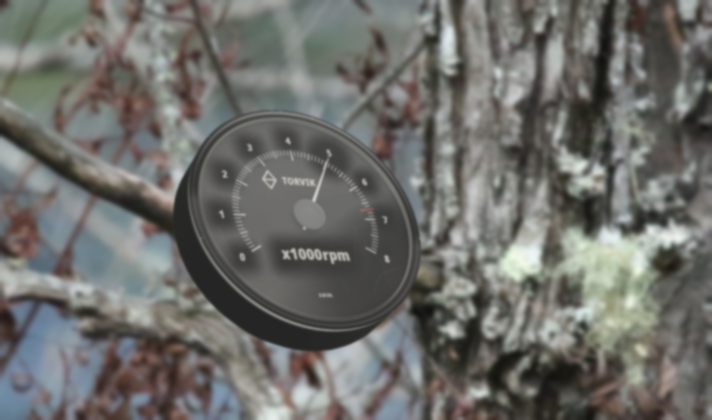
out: value=5000 unit=rpm
